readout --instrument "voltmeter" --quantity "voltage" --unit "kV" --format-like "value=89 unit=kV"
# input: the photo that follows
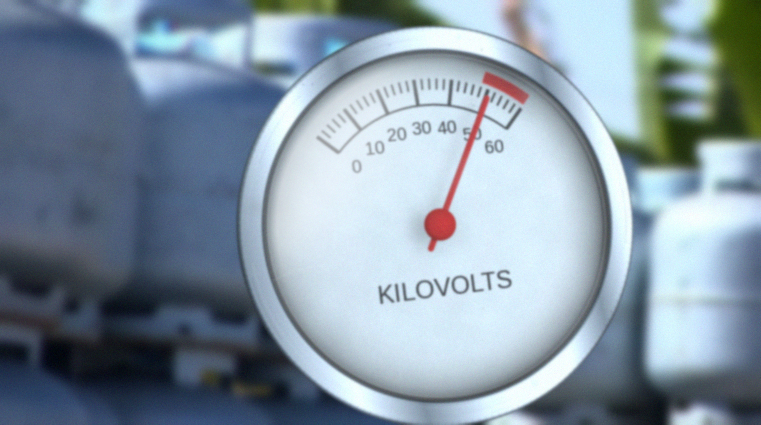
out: value=50 unit=kV
